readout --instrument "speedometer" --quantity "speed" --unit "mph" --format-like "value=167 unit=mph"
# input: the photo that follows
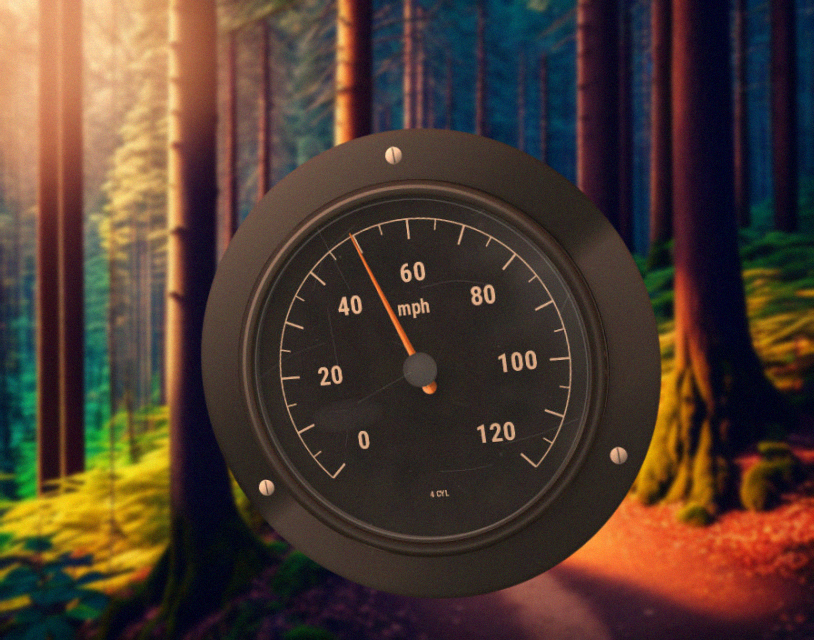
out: value=50 unit=mph
